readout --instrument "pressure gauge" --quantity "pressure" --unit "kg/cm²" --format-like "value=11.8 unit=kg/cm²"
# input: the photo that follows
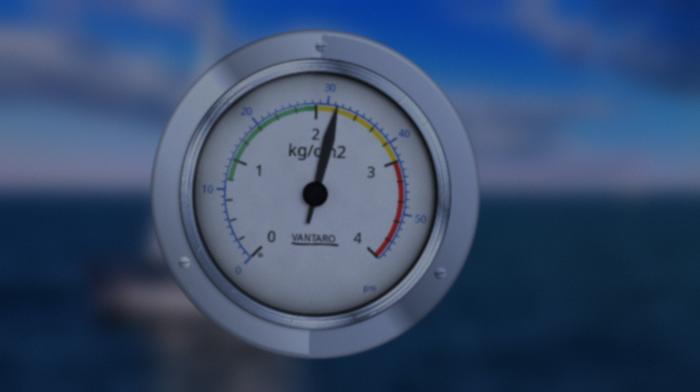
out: value=2.2 unit=kg/cm²
